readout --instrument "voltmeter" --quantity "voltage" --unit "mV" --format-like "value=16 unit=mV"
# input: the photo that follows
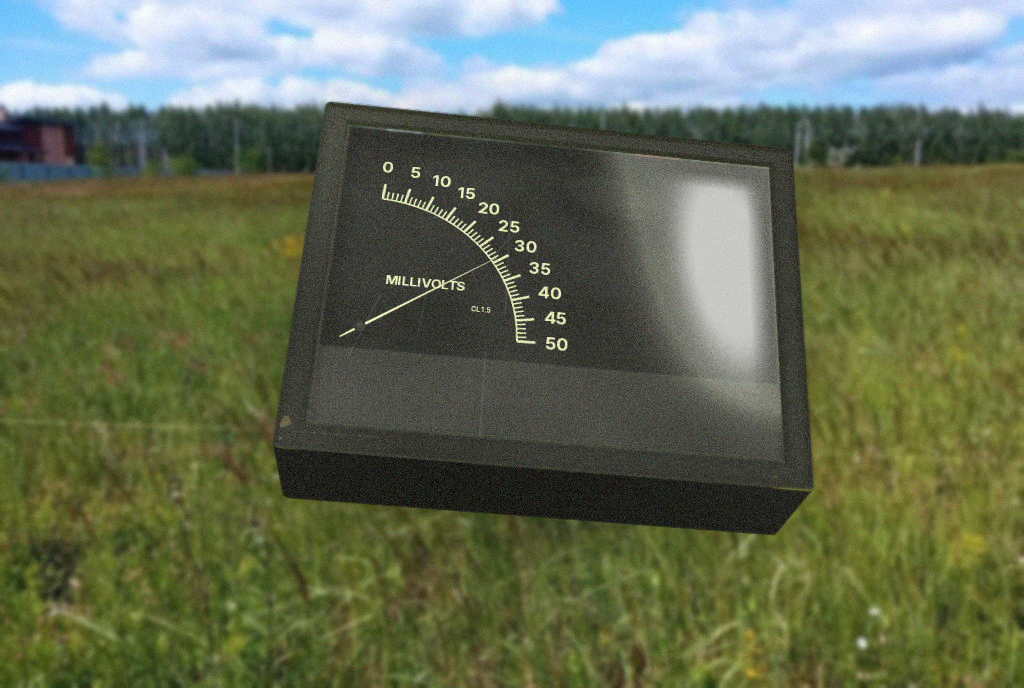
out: value=30 unit=mV
